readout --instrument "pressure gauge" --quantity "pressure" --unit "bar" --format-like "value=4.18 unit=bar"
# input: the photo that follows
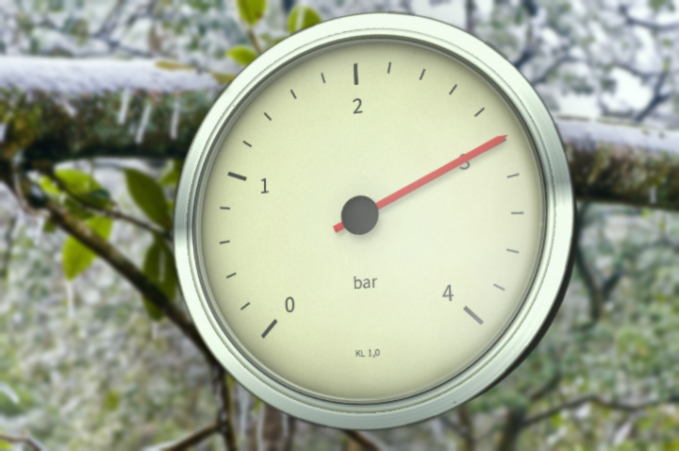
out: value=3 unit=bar
